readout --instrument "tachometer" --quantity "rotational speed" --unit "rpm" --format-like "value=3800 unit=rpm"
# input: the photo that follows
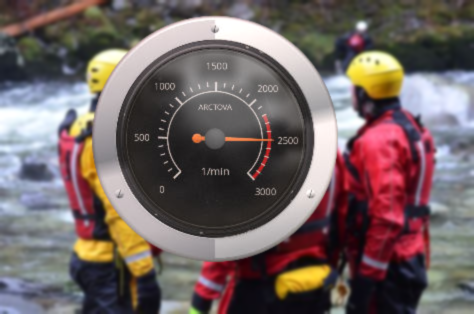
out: value=2500 unit=rpm
